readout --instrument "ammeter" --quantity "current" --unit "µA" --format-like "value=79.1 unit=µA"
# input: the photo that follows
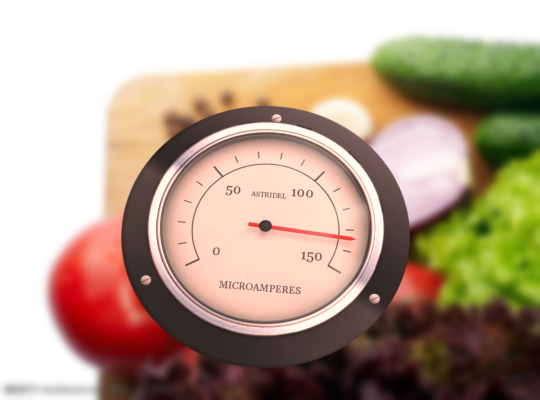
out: value=135 unit=µA
